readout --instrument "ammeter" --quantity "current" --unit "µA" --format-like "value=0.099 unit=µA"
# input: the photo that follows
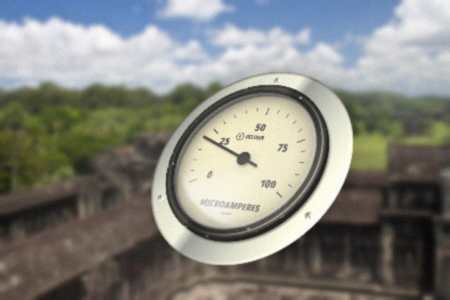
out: value=20 unit=µA
